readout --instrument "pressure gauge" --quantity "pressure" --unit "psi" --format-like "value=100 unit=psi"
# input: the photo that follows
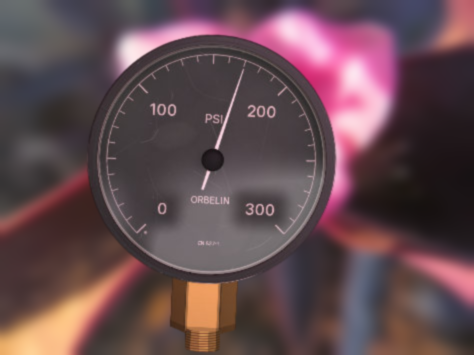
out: value=170 unit=psi
